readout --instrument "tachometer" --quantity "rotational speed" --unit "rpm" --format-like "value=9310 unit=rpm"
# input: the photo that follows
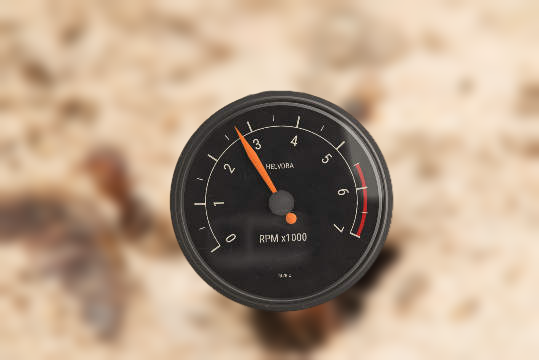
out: value=2750 unit=rpm
